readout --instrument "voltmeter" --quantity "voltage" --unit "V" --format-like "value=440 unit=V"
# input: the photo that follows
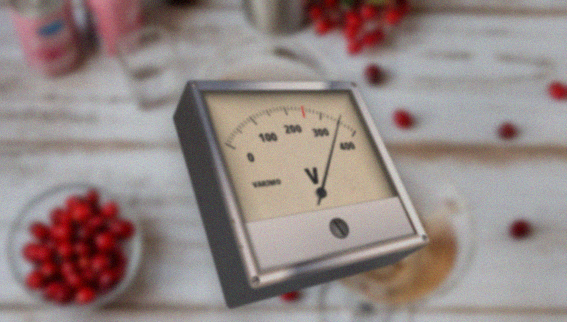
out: value=350 unit=V
